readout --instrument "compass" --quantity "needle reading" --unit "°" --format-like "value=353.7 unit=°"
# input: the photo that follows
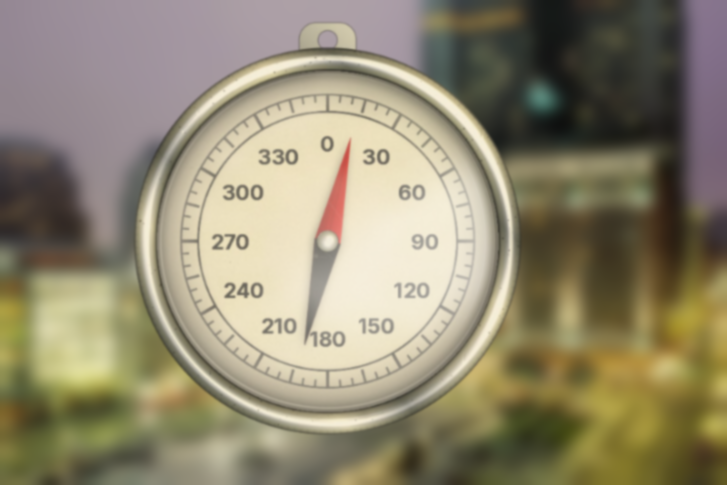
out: value=12.5 unit=°
